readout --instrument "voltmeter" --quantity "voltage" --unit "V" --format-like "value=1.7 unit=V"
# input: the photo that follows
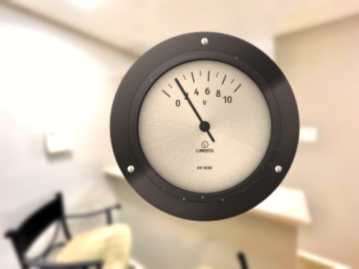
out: value=2 unit=V
